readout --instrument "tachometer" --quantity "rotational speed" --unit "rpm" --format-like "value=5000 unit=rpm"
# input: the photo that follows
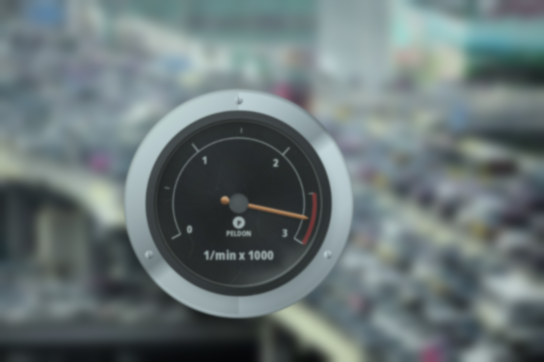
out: value=2750 unit=rpm
